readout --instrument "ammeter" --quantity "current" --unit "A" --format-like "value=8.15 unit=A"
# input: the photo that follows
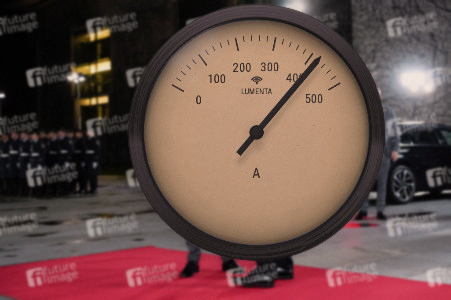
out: value=420 unit=A
